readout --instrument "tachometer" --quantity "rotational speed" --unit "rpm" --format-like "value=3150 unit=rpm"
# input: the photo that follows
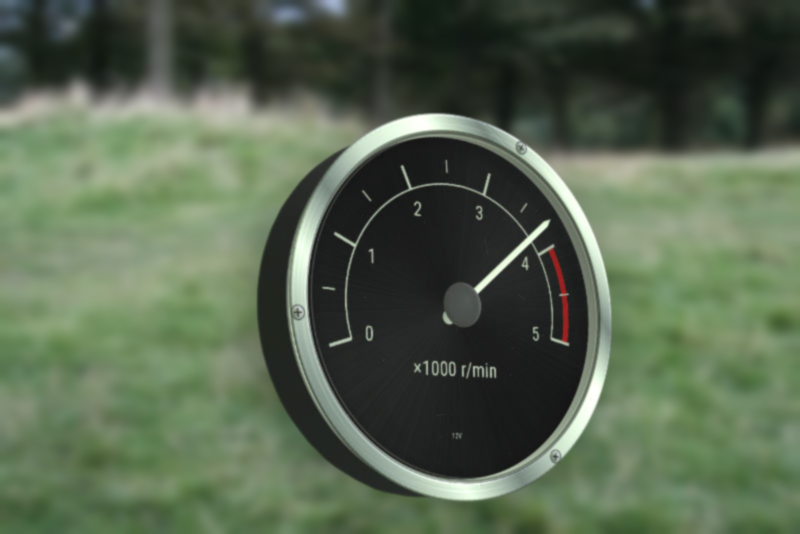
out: value=3750 unit=rpm
